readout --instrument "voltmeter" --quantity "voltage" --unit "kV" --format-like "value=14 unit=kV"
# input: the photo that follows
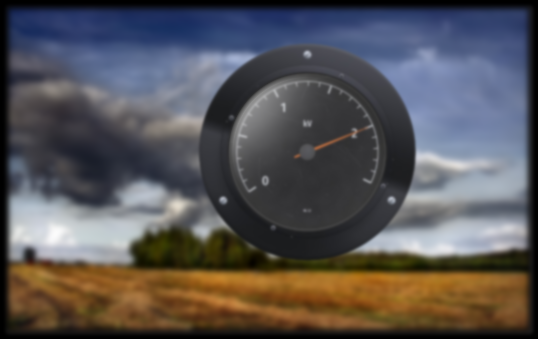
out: value=2 unit=kV
